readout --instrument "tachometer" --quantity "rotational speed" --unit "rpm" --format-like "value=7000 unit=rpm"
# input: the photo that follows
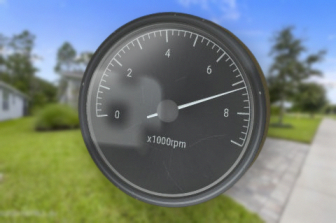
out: value=7200 unit=rpm
